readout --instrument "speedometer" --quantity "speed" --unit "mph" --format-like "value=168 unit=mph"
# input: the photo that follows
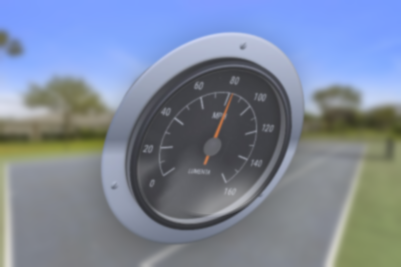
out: value=80 unit=mph
